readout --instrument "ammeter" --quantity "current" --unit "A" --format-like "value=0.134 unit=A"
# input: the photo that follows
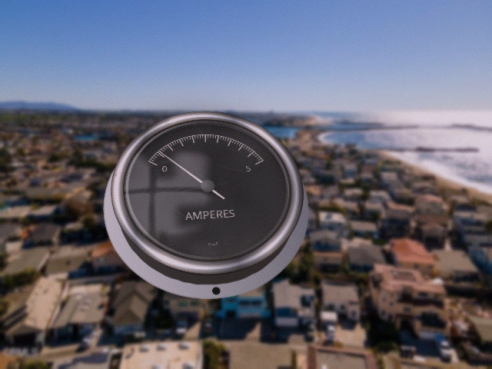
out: value=0.5 unit=A
